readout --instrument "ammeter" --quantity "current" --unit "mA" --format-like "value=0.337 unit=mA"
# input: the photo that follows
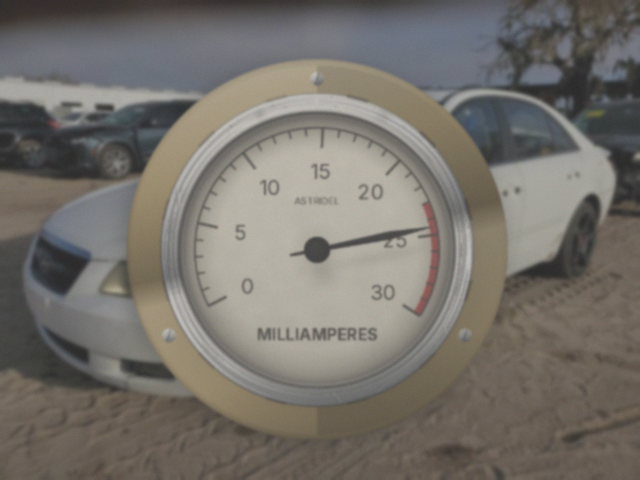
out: value=24.5 unit=mA
